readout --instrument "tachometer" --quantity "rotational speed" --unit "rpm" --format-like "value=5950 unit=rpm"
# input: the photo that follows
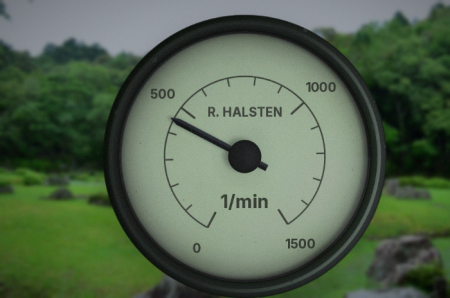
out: value=450 unit=rpm
